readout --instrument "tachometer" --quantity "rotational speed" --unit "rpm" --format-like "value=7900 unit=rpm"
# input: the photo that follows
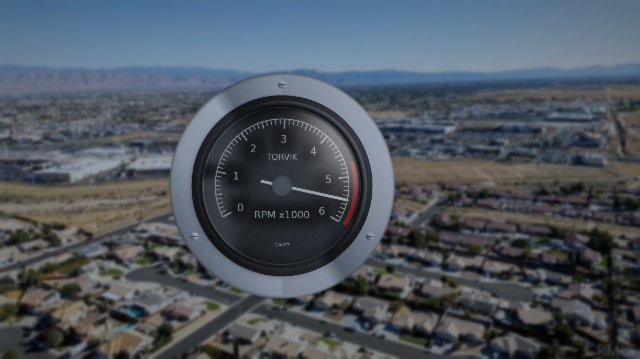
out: value=5500 unit=rpm
